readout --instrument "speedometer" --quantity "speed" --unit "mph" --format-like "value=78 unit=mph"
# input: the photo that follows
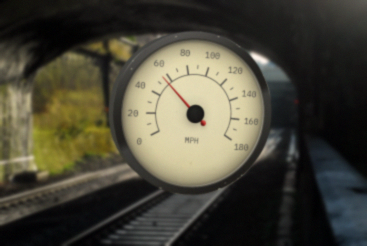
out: value=55 unit=mph
